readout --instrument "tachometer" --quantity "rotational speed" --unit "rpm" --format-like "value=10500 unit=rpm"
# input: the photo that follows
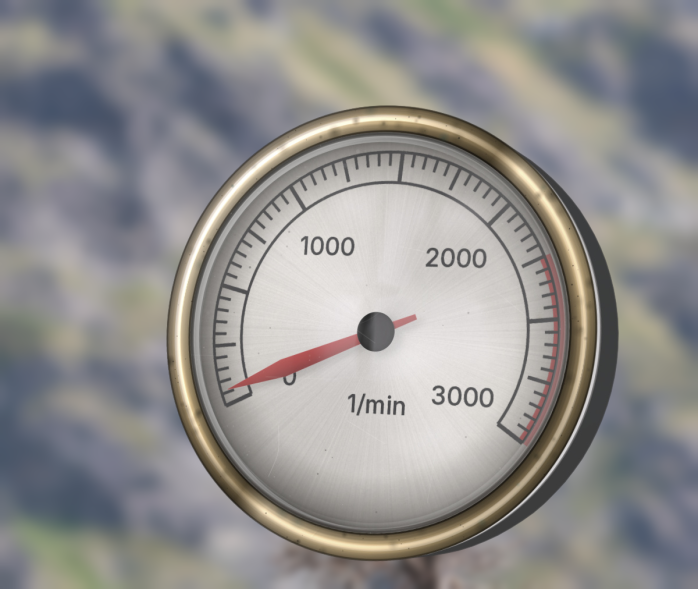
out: value=50 unit=rpm
